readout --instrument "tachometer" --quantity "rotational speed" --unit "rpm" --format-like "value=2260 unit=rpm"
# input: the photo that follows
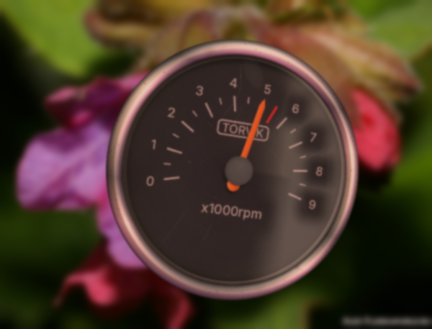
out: value=5000 unit=rpm
